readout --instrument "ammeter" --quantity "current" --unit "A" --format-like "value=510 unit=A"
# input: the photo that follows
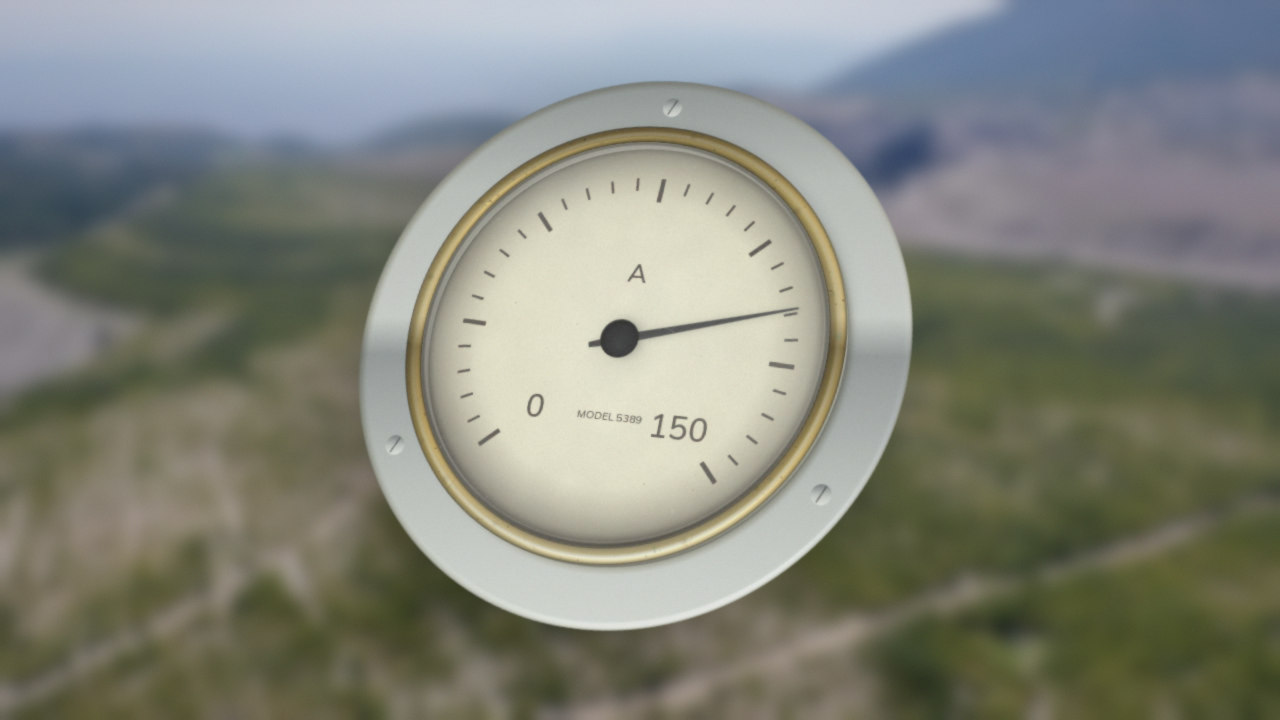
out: value=115 unit=A
